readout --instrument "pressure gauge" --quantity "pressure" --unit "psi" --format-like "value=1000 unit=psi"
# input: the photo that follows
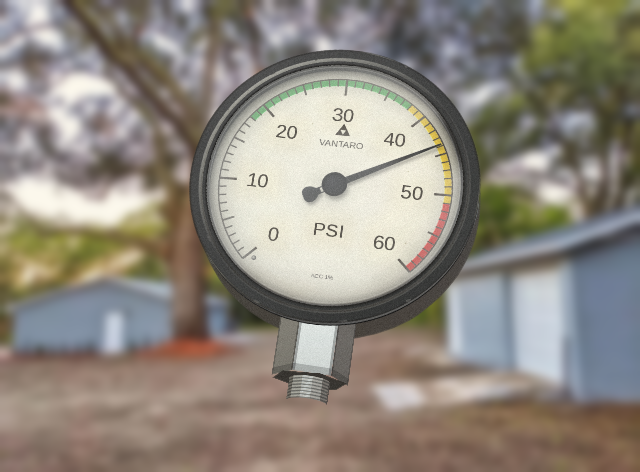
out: value=44 unit=psi
